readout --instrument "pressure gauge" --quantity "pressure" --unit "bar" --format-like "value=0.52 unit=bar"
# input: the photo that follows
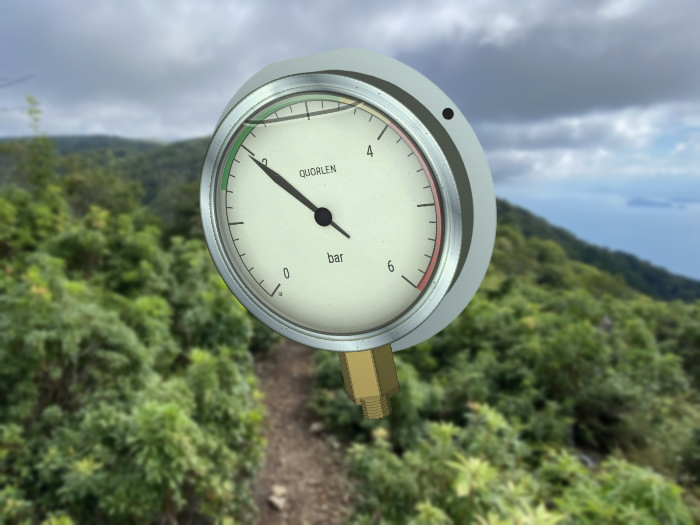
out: value=2 unit=bar
